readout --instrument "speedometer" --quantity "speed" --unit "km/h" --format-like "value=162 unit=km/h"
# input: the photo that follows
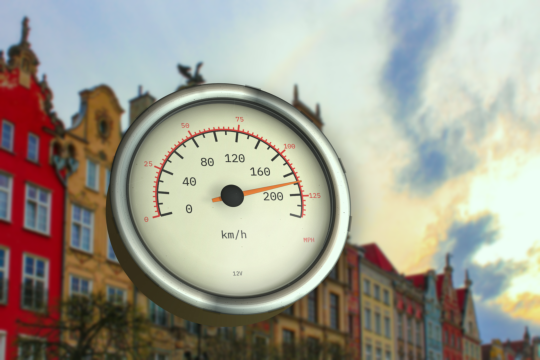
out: value=190 unit=km/h
